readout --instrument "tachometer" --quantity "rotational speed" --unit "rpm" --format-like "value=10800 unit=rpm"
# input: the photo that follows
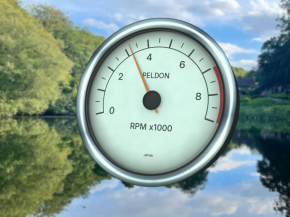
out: value=3250 unit=rpm
